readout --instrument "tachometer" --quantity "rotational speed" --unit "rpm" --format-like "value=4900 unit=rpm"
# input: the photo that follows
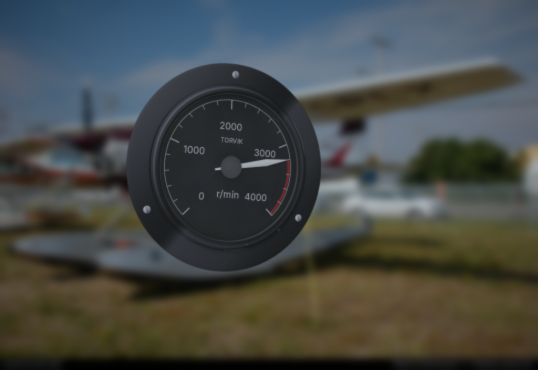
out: value=3200 unit=rpm
